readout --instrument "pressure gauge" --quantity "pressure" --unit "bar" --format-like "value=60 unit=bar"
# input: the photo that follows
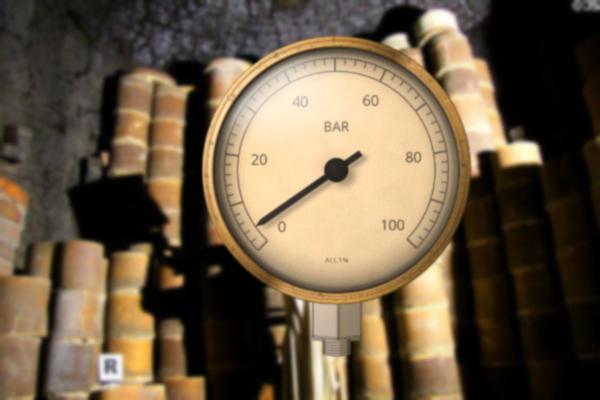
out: value=4 unit=bar
